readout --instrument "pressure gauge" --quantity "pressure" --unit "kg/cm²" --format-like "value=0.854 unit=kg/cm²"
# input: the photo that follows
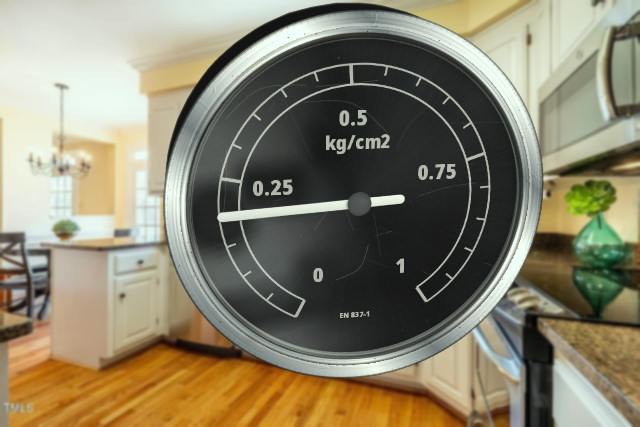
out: value=0.2 unit=kg/cm²
